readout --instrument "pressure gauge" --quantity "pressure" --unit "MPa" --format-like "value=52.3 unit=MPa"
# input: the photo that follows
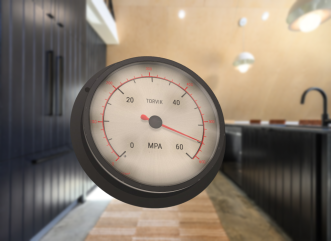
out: value=55 unit=MPa
